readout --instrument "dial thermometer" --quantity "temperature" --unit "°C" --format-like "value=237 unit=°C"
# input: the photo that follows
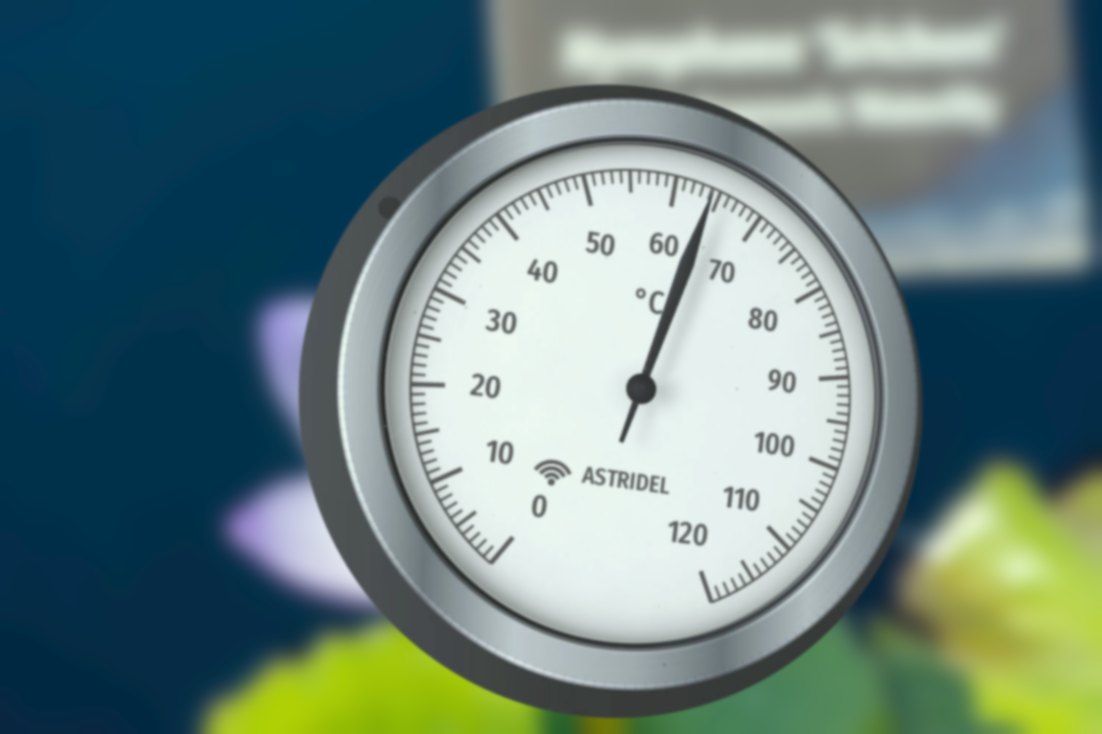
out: value=64 unit=°C
